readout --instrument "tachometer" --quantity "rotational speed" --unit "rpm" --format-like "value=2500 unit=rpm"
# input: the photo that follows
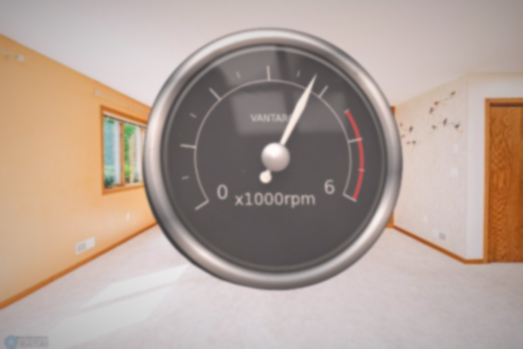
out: value=3750 unit=rpm
